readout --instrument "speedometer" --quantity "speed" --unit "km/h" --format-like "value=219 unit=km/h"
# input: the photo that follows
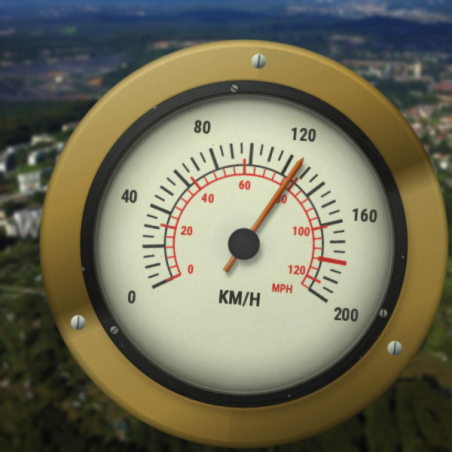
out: value=125 unit=km/h
